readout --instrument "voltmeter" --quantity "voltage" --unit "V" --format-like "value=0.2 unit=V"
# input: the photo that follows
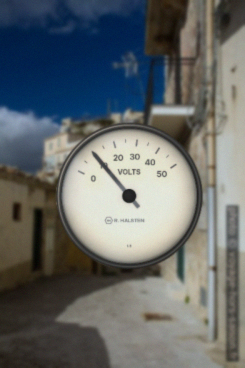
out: value=10 unit=V
